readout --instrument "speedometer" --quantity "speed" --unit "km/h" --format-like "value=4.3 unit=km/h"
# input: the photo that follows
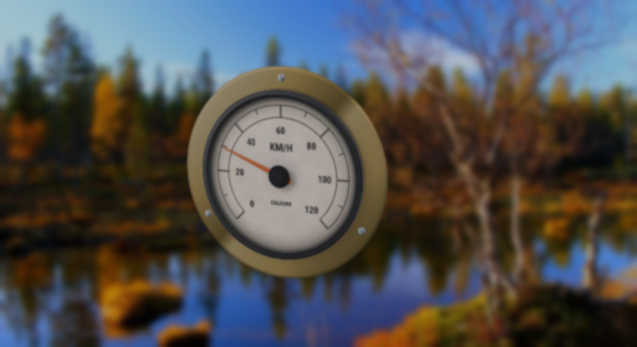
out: value=30 unit=km/h
